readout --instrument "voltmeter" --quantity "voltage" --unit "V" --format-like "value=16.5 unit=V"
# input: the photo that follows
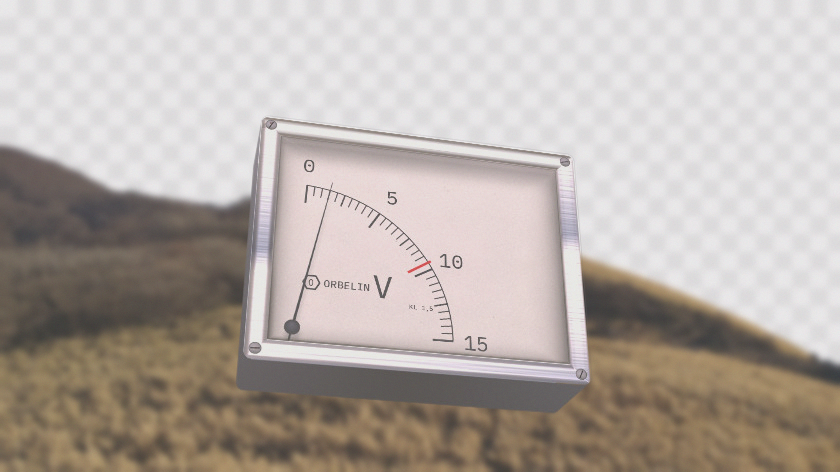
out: value=1.5 unit=V
